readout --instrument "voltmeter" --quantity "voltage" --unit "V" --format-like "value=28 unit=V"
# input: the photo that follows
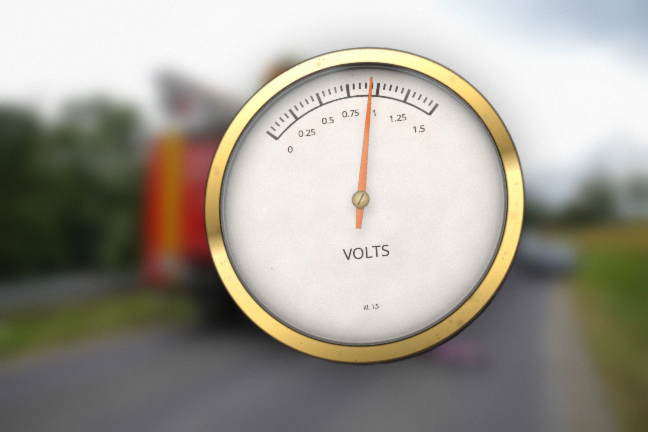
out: value=0.95 unit=V
